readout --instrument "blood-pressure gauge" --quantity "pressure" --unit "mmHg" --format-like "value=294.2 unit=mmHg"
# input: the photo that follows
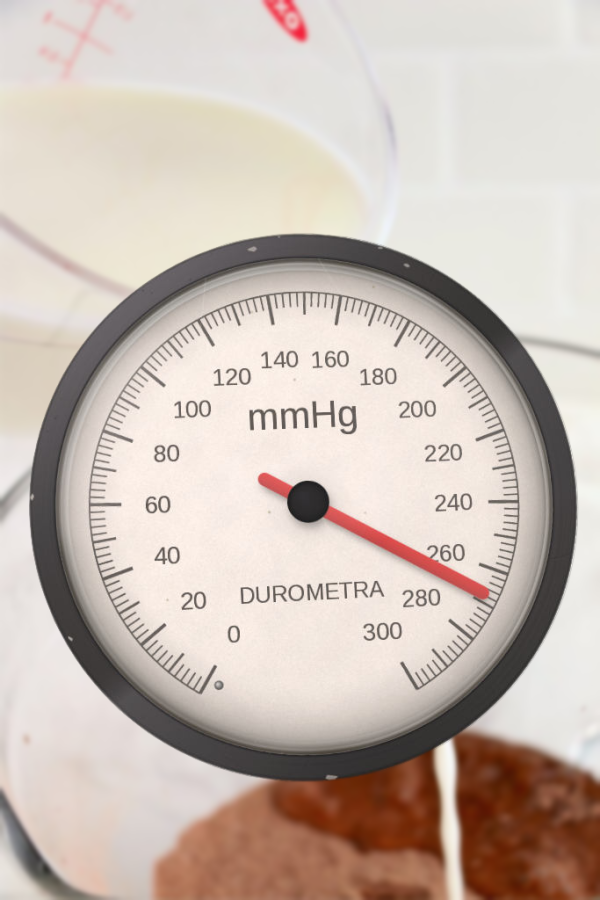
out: value=268 unit=mmHg
